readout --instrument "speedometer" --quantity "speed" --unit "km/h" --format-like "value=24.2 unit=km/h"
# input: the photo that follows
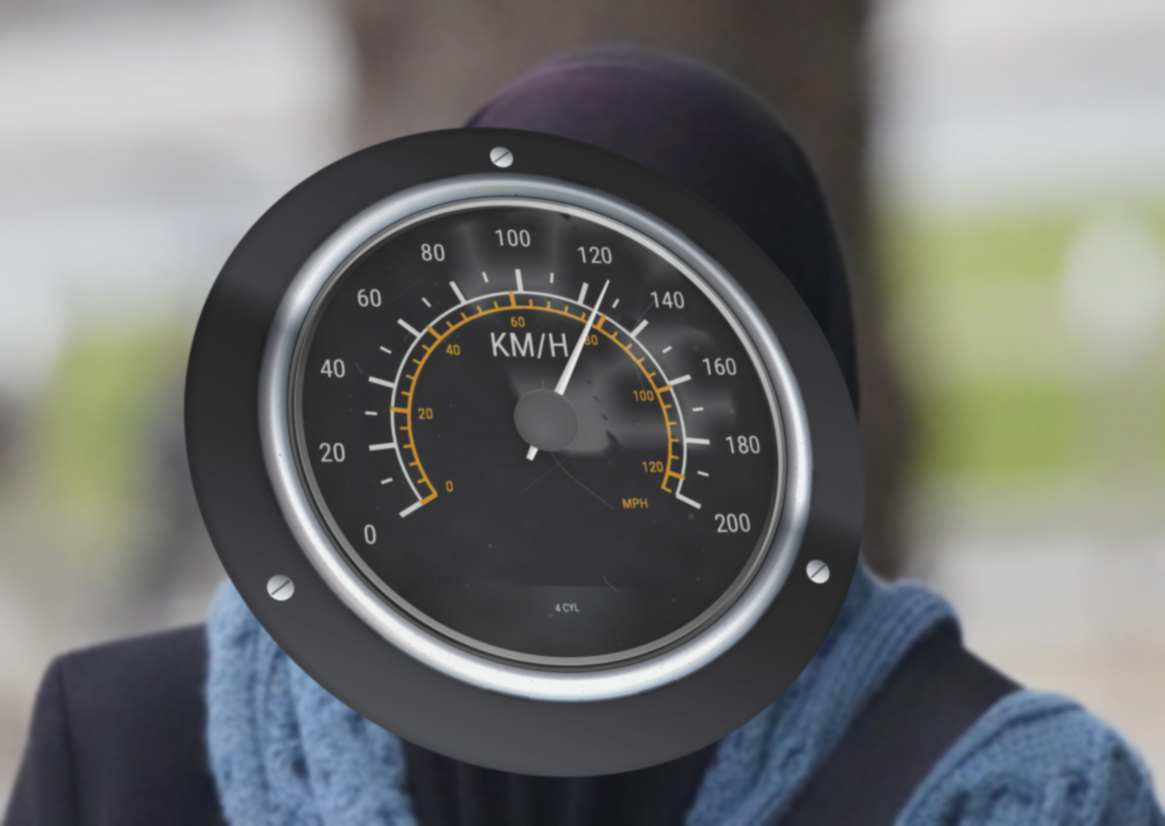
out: value=125 unit=km/h
